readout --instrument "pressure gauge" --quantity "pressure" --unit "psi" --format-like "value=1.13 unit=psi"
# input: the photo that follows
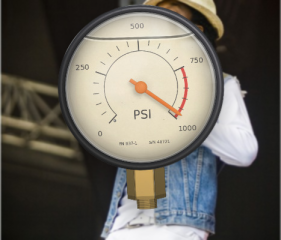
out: value=975 unit=psi
